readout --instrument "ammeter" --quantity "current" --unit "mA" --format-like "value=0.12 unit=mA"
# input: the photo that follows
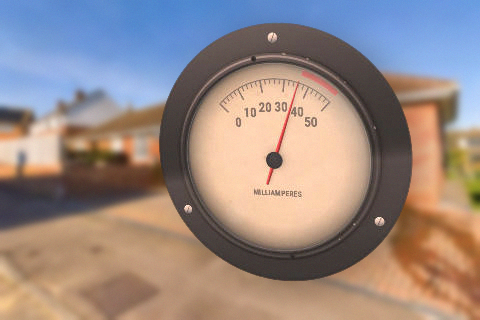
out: value=36 unit=mA
